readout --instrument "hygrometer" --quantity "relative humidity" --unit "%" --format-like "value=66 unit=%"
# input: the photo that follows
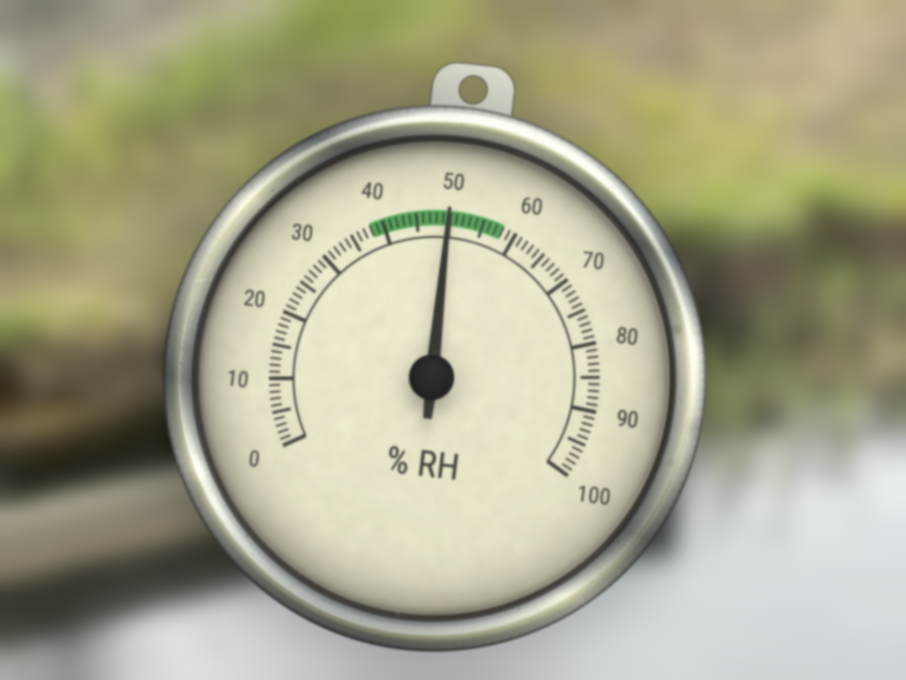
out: value=50 unit=%
